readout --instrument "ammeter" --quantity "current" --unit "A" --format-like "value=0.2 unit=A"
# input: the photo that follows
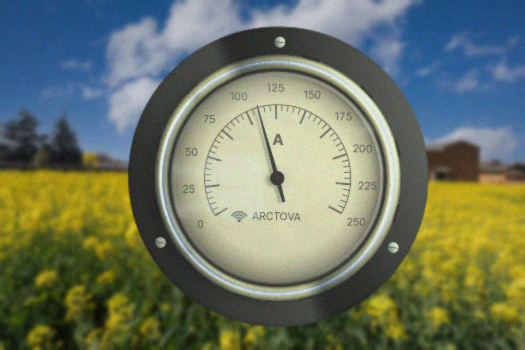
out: value=110 unit=A
